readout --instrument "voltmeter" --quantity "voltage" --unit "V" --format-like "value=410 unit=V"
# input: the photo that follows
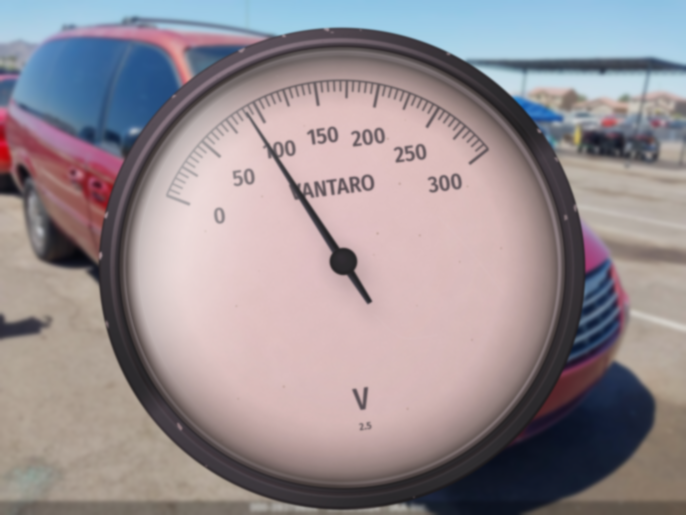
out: value=90 unit=V
